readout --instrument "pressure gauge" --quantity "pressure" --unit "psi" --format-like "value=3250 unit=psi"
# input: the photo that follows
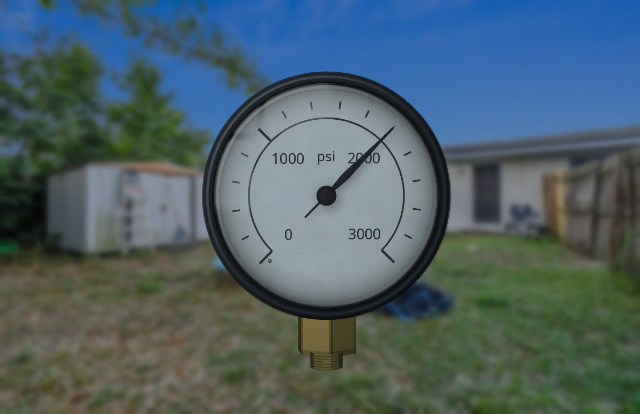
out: value=2000 unit=psi
